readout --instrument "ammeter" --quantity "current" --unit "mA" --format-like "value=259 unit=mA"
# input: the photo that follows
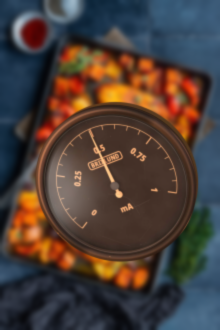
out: value=0.5 unit=mA
